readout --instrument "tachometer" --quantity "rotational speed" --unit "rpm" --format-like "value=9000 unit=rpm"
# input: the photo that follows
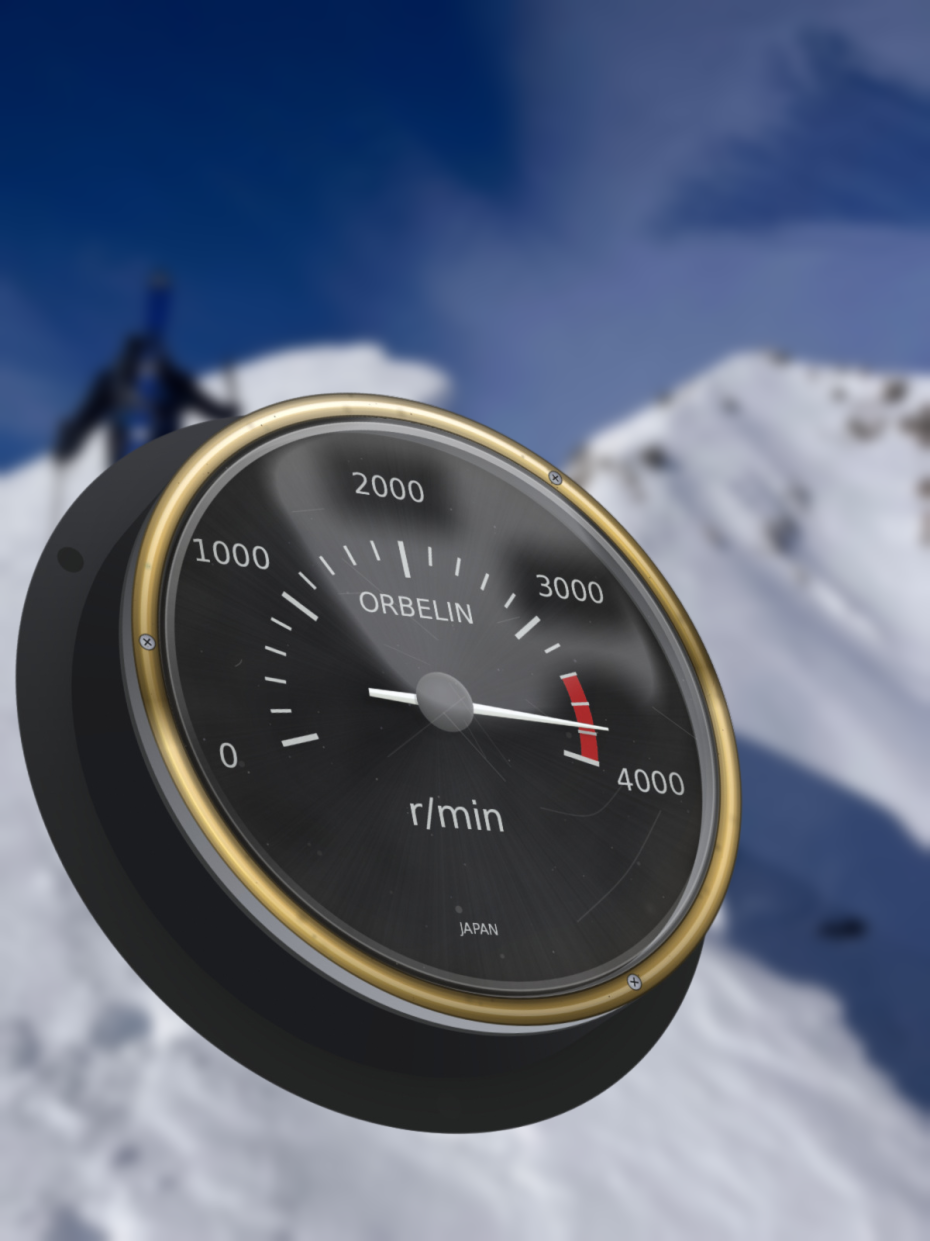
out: value=3800 unit=rpm
